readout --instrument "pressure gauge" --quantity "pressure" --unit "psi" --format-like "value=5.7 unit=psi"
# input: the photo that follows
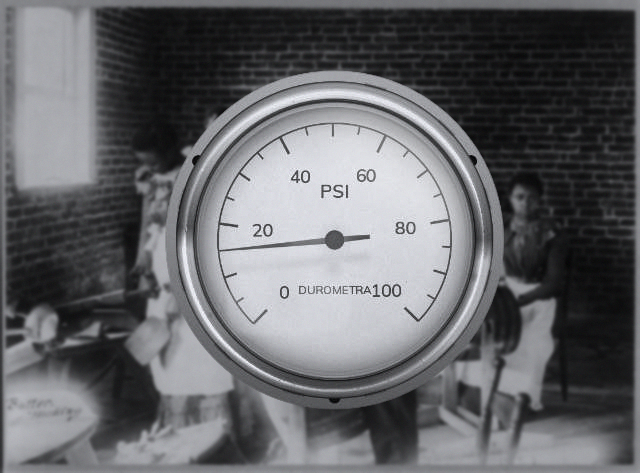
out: value=15 unit=psi
